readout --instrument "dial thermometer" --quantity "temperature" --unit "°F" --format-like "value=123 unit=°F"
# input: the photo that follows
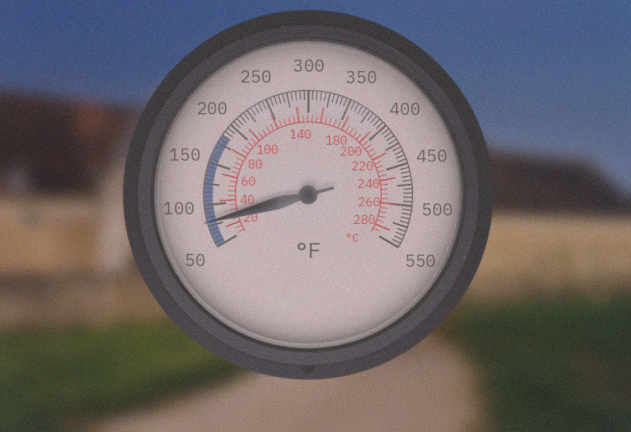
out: value=80 unit=°F
